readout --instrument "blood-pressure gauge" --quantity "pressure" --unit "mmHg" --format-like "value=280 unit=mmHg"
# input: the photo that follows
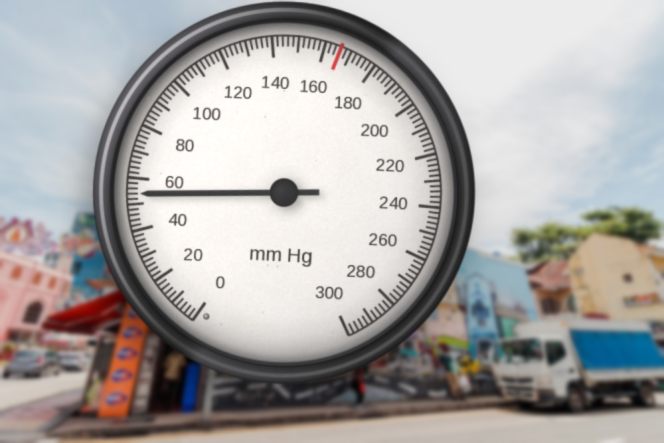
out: value=54 unit=mmHg
